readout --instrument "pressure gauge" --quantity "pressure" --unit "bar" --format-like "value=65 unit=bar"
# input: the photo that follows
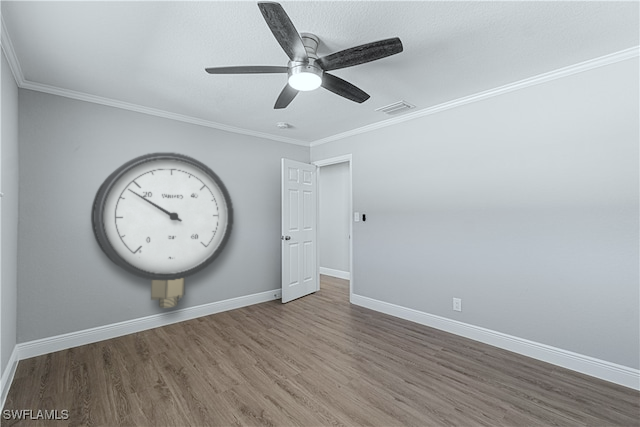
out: value=17.5 unit=bar
